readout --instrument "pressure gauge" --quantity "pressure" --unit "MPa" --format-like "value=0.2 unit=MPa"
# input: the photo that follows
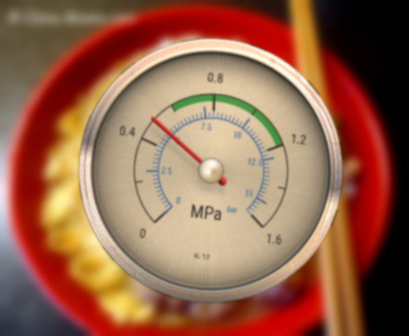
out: value=0.5 unit=MPa
